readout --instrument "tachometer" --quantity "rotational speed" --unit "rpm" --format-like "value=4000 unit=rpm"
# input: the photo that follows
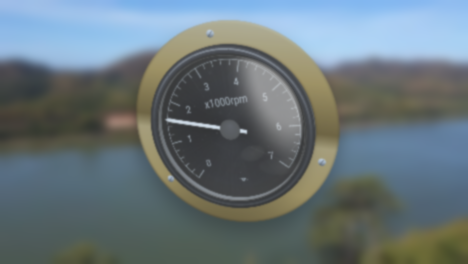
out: value=1600 unit=rpm
